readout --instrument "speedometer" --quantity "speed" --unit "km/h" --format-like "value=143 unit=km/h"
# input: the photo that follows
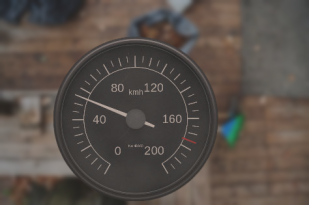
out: value=55 unit=km/h
